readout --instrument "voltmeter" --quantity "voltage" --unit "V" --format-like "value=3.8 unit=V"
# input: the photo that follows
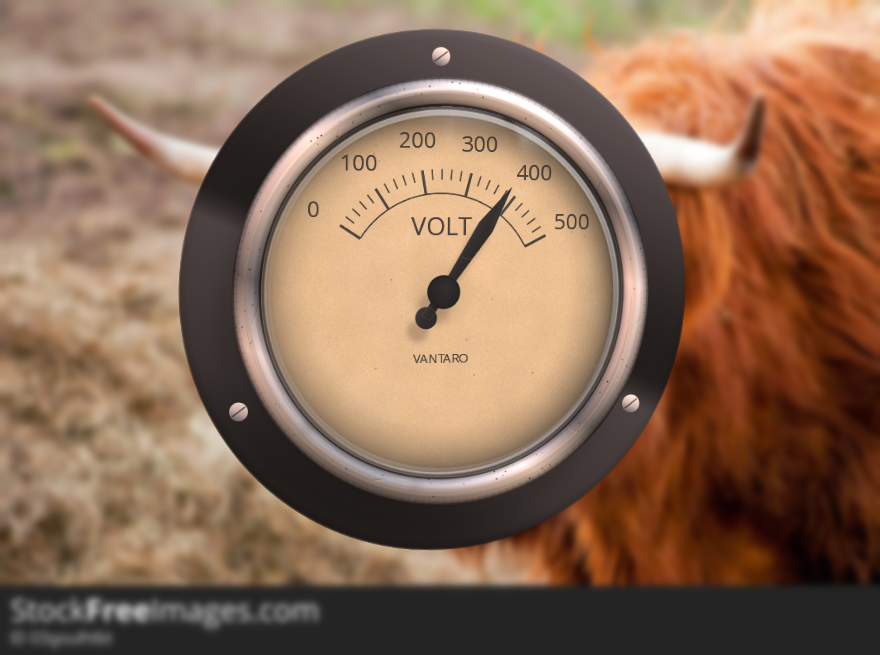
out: value=380 unit=V
